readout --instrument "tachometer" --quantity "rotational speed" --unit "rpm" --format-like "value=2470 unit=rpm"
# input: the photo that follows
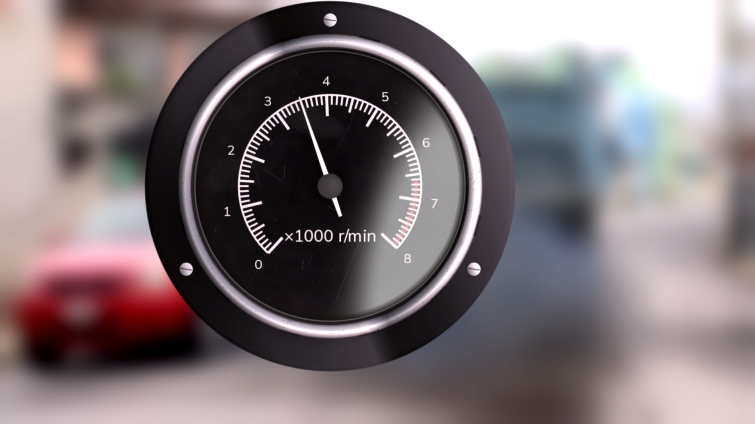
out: value=3500 unit=rpm
